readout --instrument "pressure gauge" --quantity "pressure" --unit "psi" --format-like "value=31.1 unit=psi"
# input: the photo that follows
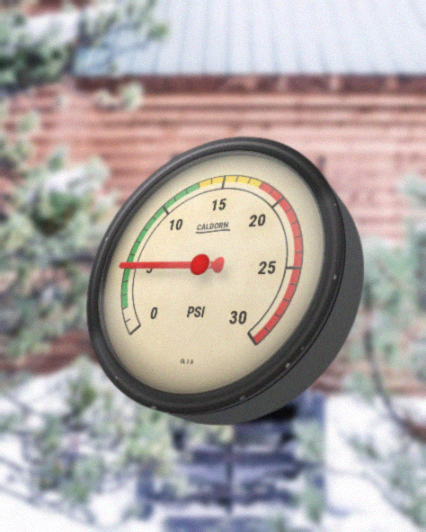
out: value=5 unit=psi
